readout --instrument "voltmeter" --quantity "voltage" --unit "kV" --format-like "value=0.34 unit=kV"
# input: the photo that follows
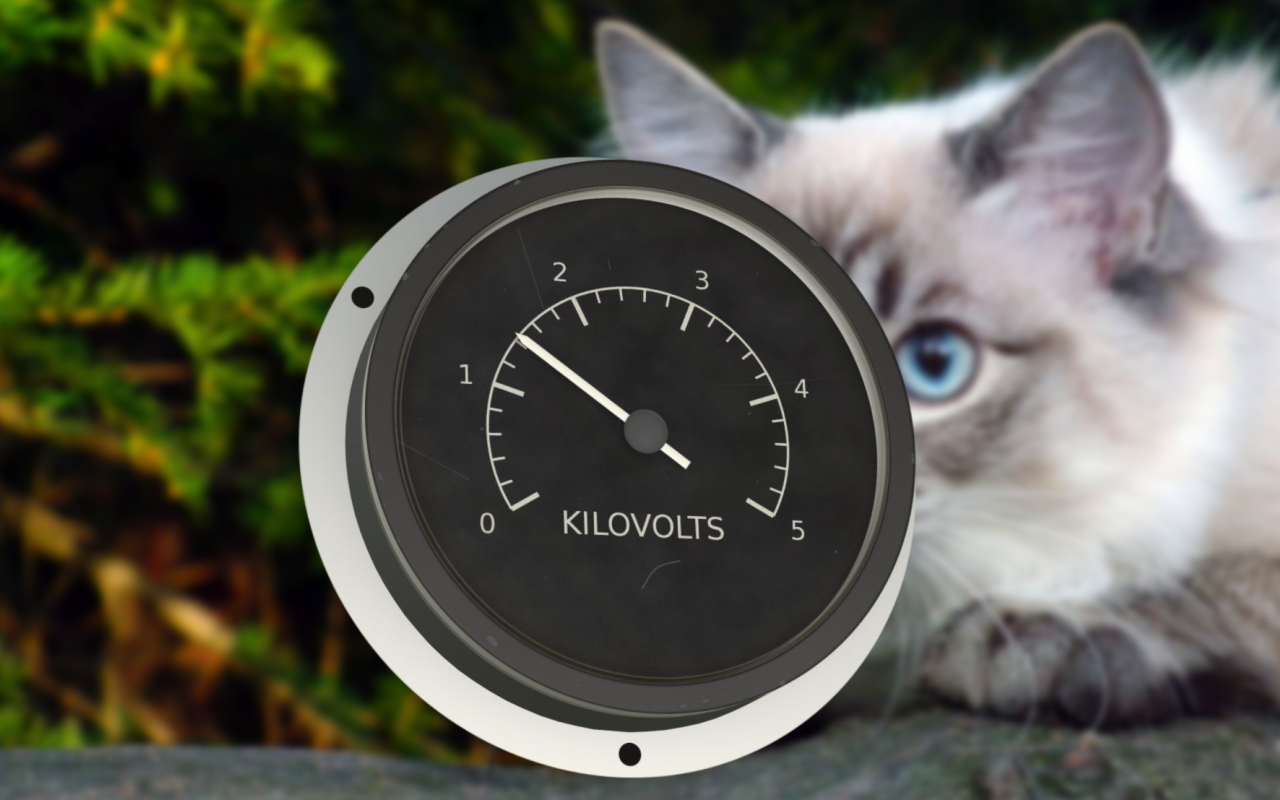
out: value=1.4 unit=kV
